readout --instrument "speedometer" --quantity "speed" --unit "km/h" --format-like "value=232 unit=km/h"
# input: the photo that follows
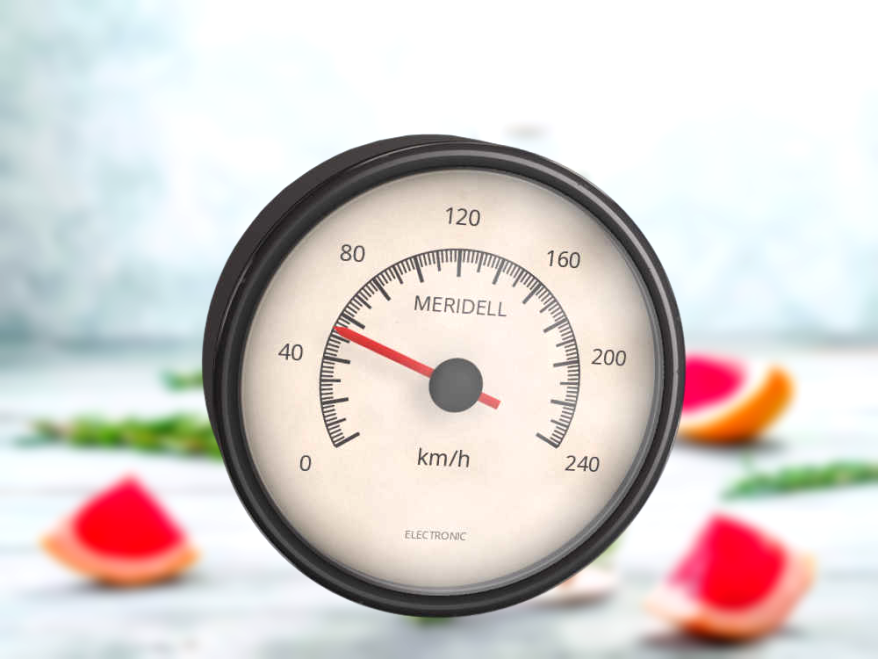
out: value=54 unit=km/h
